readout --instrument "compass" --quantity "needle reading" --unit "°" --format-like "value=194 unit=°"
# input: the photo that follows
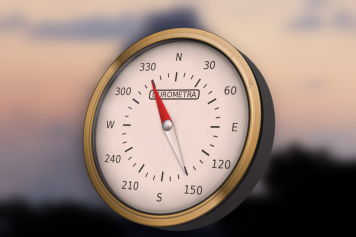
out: value=330 unit=°
